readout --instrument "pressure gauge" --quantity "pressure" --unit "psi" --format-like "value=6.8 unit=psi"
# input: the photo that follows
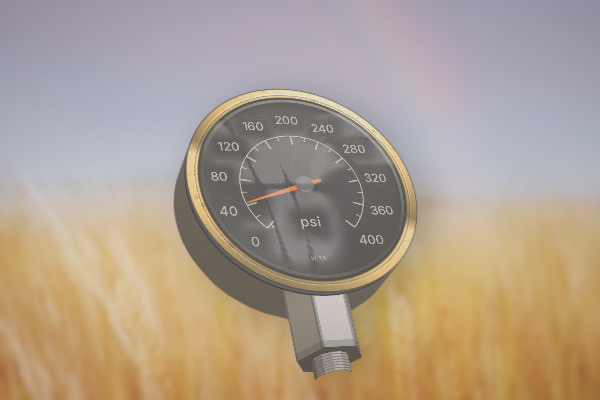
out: value=40 unit=psi
